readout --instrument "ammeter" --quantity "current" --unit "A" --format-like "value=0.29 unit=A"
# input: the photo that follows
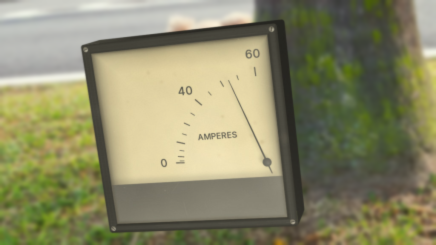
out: value=52.5 unit=A
